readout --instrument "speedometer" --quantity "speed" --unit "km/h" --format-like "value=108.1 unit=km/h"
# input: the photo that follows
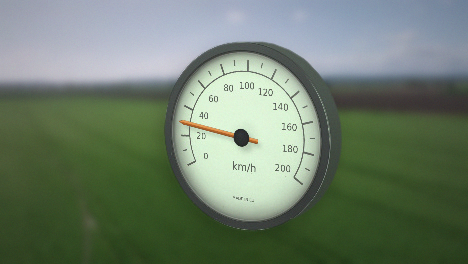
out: value=30 unit=km/h
